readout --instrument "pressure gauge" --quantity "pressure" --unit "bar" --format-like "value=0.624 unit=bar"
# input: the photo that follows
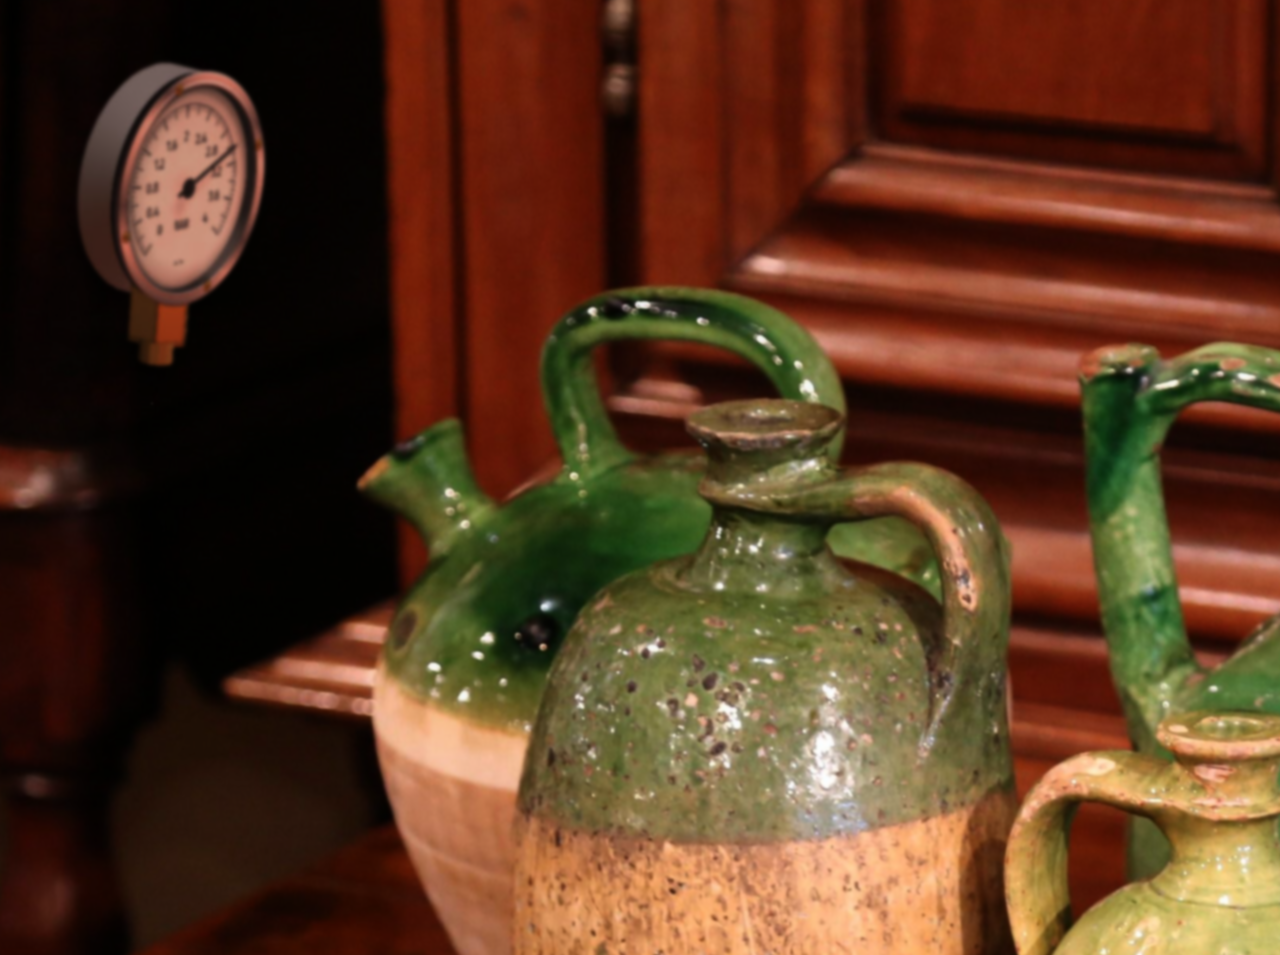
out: value=3 unit=bar
